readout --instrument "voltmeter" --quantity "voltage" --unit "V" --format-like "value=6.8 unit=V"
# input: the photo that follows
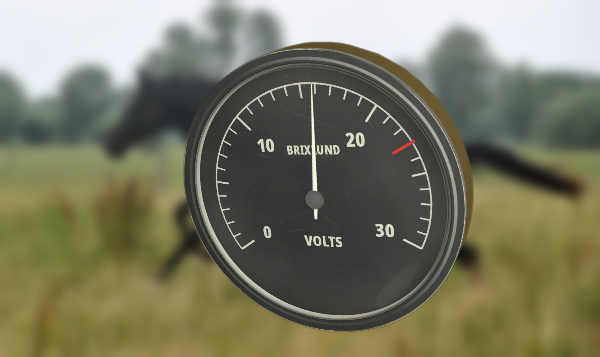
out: value=16 unit=V
